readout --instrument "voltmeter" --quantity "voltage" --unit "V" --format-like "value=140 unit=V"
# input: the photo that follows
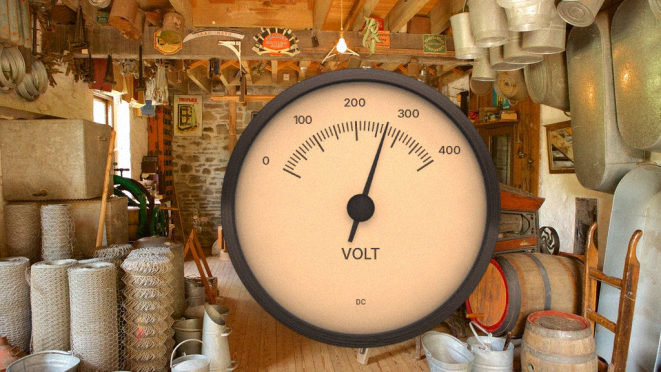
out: value=270 unit=V
